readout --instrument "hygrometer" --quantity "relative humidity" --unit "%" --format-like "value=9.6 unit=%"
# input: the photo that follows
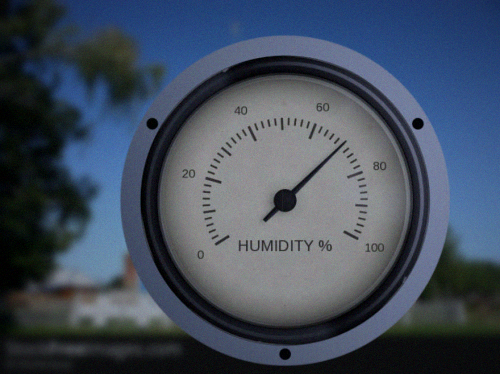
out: value=70 unit=%
